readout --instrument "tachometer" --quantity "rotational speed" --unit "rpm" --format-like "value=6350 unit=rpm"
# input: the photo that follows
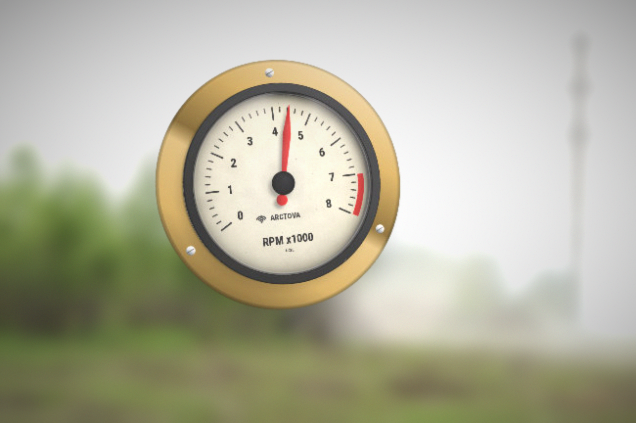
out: value=4400 unit=rpm
